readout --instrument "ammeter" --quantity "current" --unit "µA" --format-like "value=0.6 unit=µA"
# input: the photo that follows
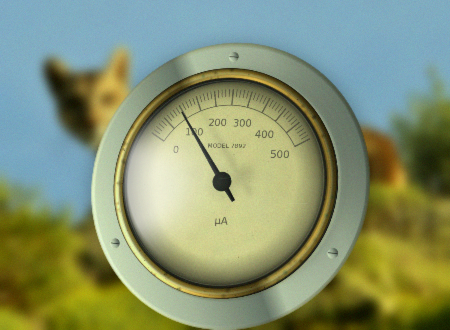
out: value=100 unit=µA
